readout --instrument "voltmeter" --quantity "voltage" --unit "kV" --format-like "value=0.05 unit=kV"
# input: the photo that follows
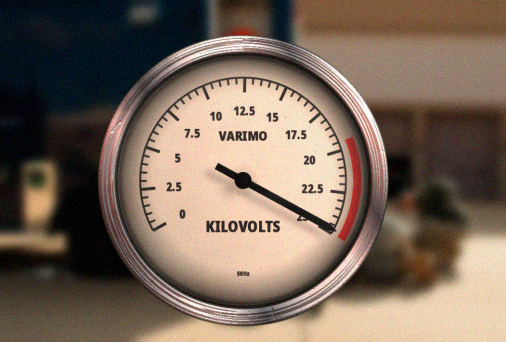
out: value=24.75 unit=kV
